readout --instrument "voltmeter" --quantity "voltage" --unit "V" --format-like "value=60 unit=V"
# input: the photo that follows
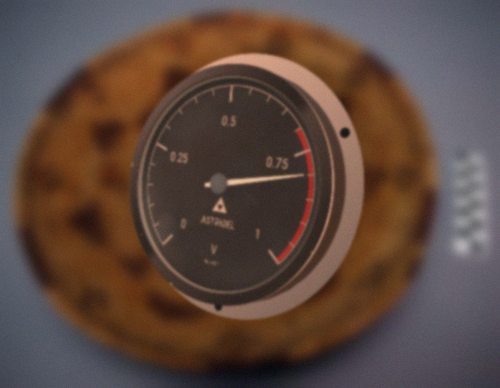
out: value=0.8 unit=V
